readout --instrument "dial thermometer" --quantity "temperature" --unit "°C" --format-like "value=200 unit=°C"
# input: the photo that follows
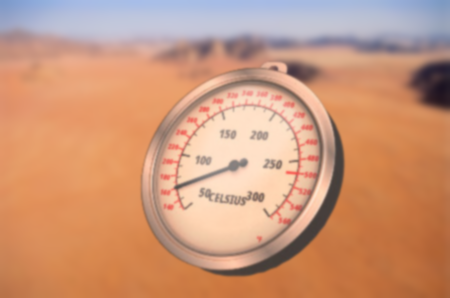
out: value=70 unit=°C
